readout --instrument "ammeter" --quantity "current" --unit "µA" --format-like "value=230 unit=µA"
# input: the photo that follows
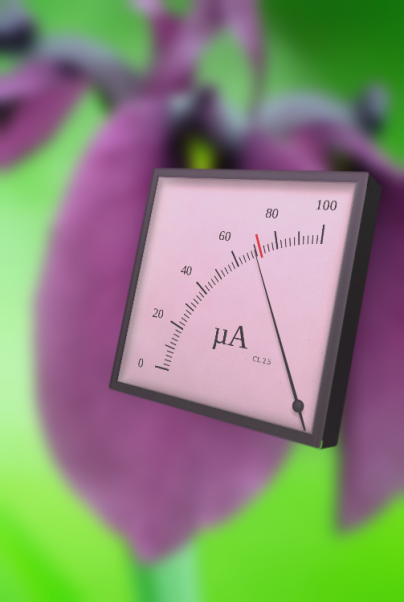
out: value=70 unit=µA
